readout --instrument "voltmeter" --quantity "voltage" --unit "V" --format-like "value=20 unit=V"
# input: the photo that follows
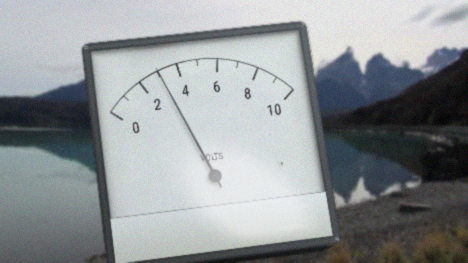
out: value=3 unit=V
